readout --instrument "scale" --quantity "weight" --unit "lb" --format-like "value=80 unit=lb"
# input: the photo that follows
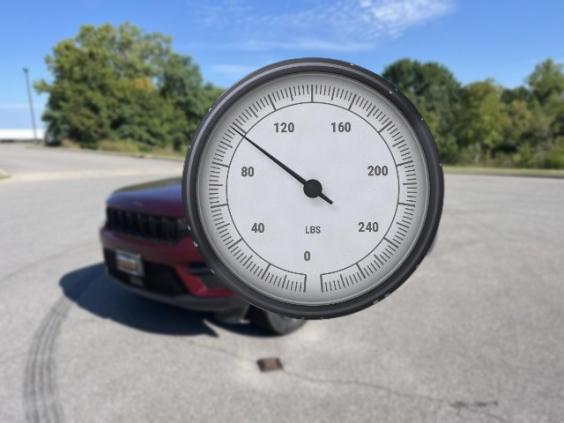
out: value=98 unit=lb
